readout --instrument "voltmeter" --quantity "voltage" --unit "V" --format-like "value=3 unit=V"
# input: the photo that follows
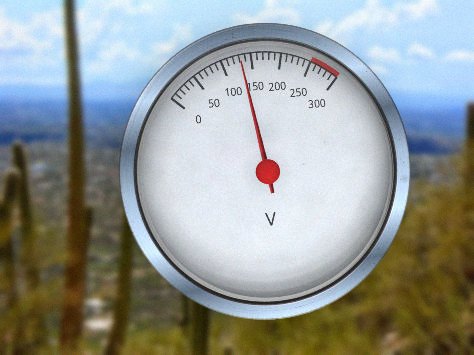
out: value=130 unit=V
